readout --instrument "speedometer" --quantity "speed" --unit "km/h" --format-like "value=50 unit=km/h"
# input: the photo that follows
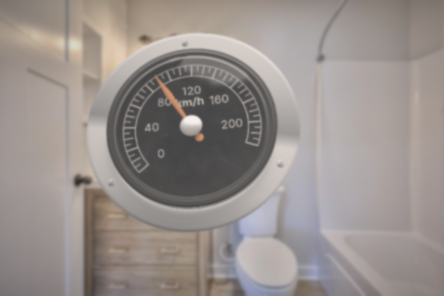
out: value=90 unit=km/h
